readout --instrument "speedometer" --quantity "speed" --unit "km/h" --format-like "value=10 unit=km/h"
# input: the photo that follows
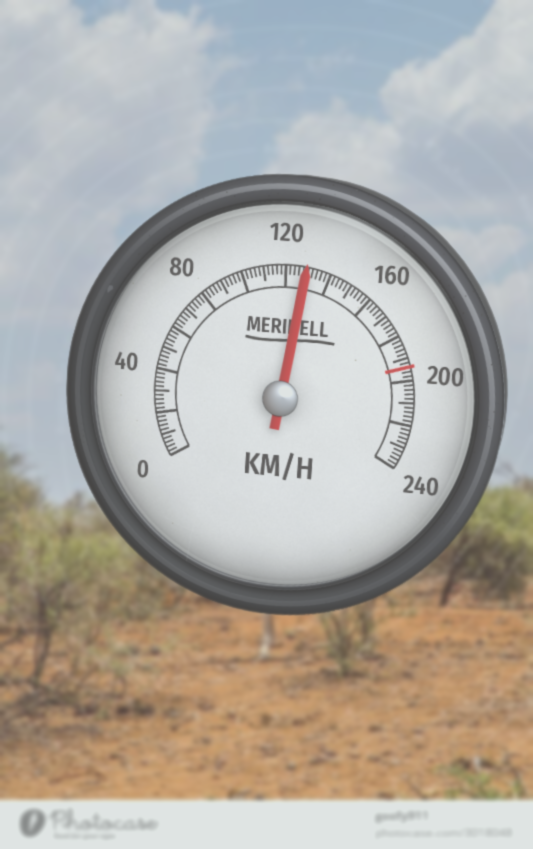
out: value=130 unit=km/h
